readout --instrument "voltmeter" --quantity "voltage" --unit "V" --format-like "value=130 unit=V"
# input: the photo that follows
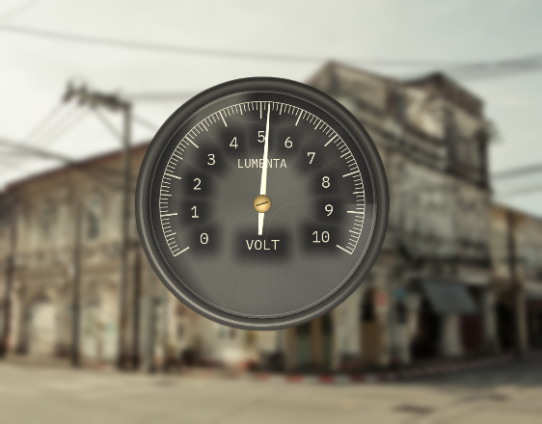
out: value=5.2 unit=V
